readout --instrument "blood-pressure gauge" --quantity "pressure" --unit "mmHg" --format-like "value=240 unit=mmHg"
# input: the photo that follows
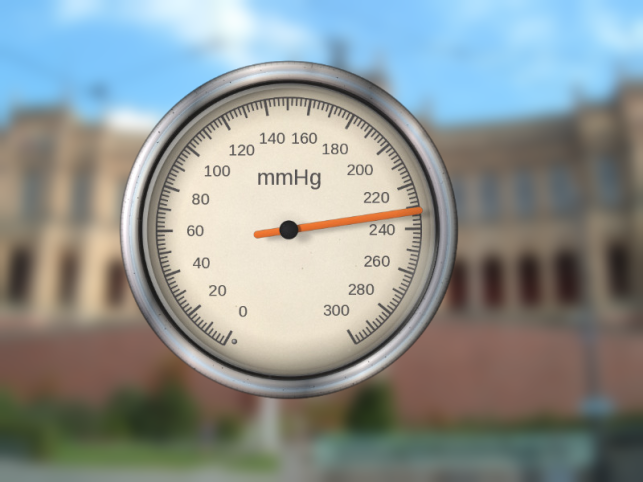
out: value=232 unit=mmHg
